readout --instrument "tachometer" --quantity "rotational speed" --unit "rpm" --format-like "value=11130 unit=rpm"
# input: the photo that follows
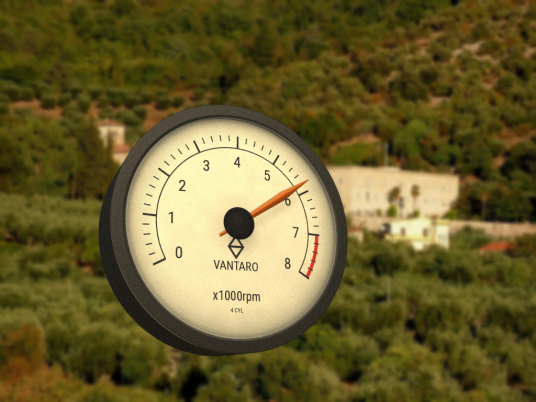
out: value=5800 unit=rpm
